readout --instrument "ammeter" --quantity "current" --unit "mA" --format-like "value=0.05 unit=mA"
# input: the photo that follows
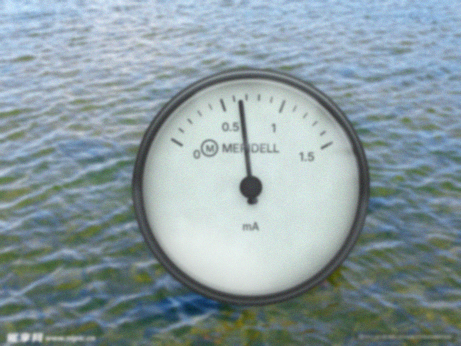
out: value=0.65 unit=mA
